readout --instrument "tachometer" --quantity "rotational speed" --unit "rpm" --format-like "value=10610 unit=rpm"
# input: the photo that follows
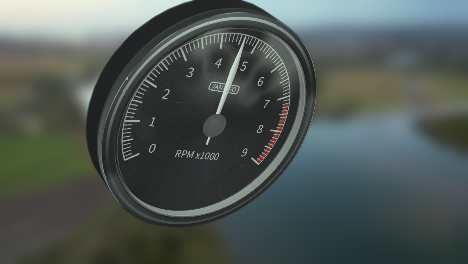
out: value=4500 unit=rpm
